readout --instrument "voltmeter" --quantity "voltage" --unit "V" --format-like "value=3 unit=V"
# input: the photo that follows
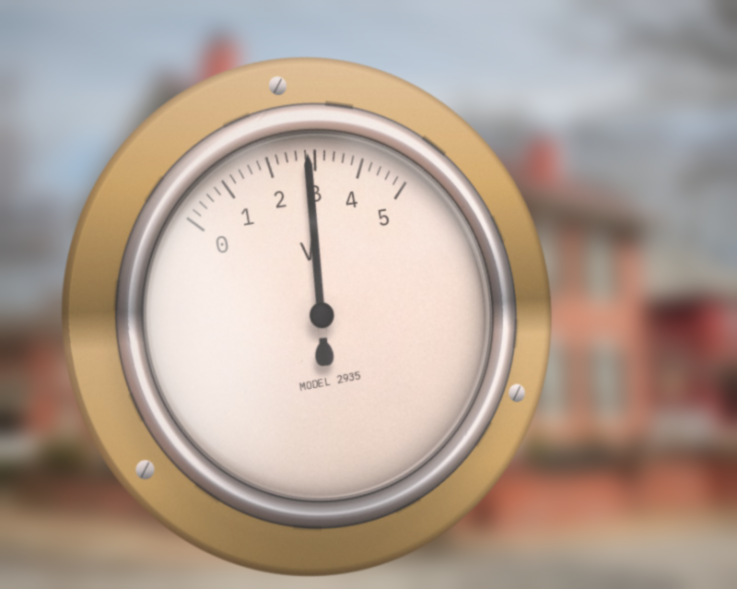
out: value=2.8 unit=V
